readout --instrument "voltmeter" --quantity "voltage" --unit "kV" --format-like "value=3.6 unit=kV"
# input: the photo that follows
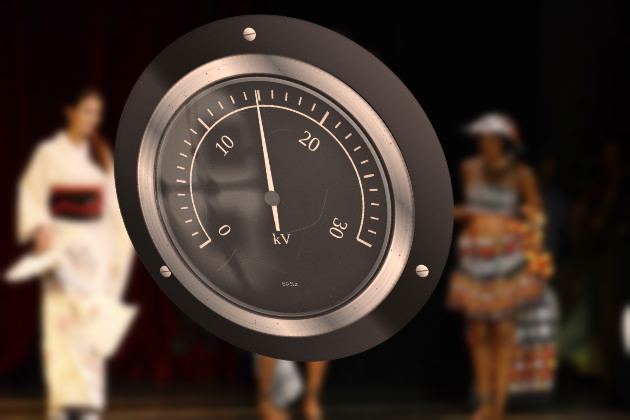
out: value=15 unit=kV
